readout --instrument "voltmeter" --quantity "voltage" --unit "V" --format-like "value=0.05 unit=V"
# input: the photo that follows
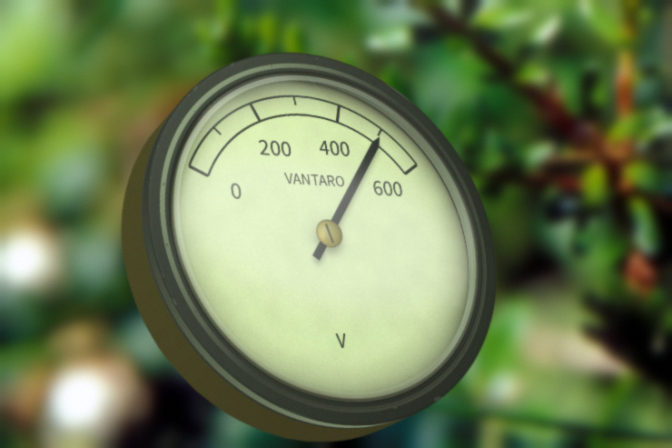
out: value=500 unit=V
